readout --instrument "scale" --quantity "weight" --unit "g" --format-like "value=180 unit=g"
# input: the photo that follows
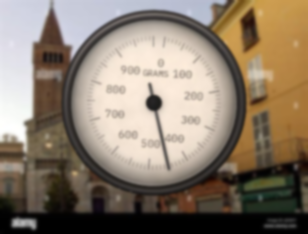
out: value=450 unit=g
